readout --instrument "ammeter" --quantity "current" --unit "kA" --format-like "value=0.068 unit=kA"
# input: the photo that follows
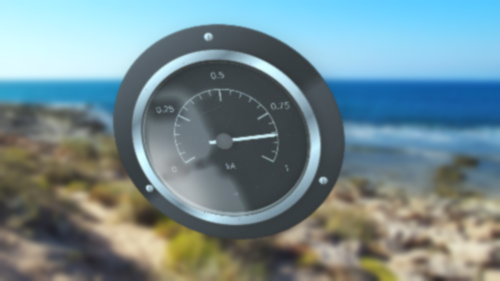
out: value=0.85 unit=kA
